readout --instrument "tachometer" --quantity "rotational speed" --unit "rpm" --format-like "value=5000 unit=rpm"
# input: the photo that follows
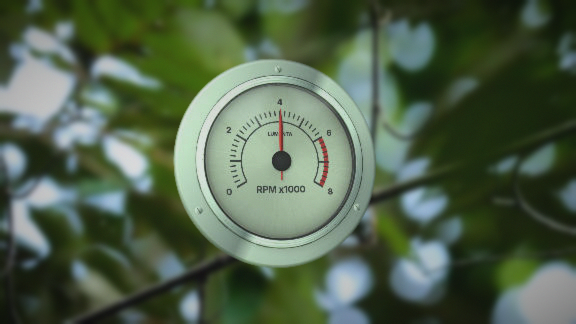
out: value=4000 unit=rpm
